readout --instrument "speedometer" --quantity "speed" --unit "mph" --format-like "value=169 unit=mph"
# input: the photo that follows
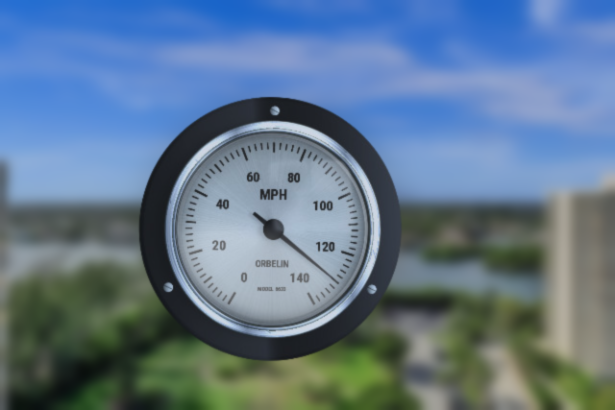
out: value=130 unit=mph
